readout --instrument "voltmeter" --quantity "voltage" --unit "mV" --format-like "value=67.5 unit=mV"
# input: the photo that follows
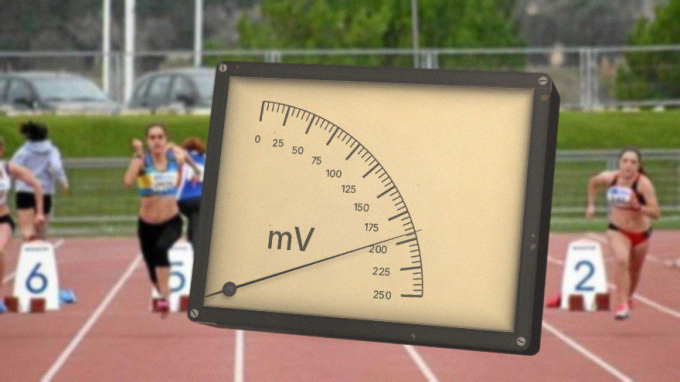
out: value=195 unit=mV
